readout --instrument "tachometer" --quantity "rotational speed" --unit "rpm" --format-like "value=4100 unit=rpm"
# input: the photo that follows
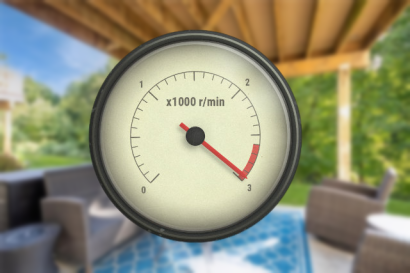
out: value=2950 unit=rpm
